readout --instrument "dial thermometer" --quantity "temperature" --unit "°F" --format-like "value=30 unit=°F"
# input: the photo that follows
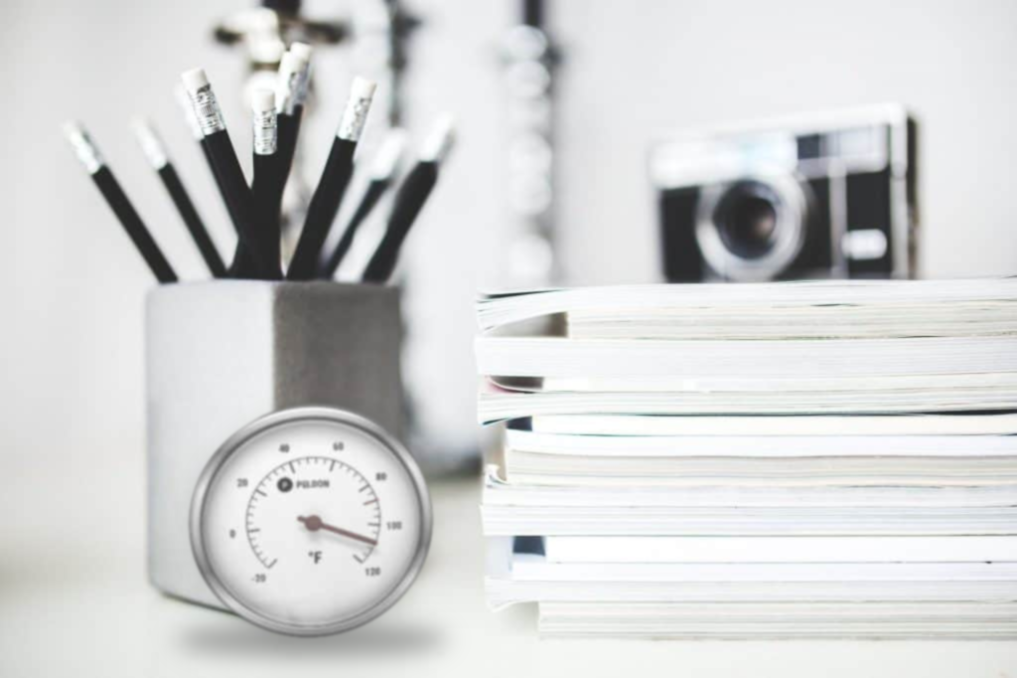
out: value=108 unit=°F
